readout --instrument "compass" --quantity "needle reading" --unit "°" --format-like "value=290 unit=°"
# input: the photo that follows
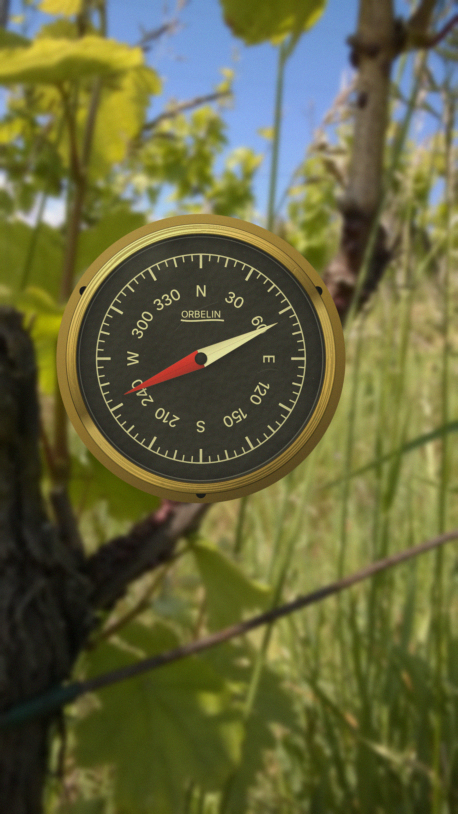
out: value=245 unit=°
